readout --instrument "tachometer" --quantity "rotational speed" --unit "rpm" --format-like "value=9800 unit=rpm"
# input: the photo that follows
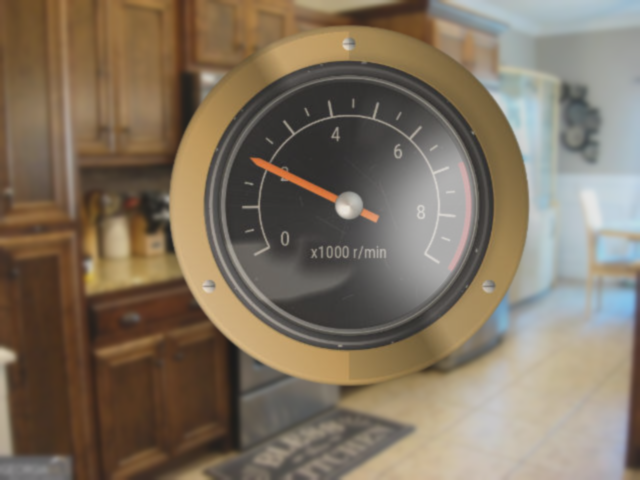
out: value=2000 unit=rpm
